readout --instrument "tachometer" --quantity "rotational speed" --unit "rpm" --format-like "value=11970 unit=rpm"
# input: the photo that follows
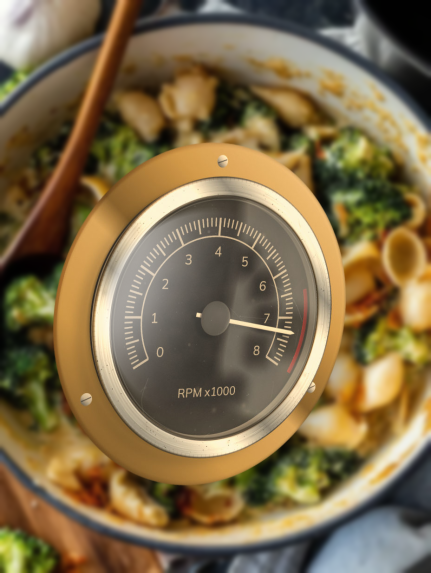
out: value=7300 unit=rpm
